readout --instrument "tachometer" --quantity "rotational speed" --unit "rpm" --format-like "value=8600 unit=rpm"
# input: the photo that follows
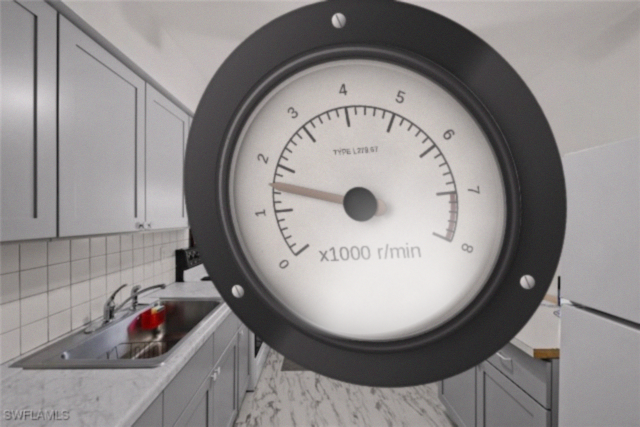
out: value=1600 unit=rpm
